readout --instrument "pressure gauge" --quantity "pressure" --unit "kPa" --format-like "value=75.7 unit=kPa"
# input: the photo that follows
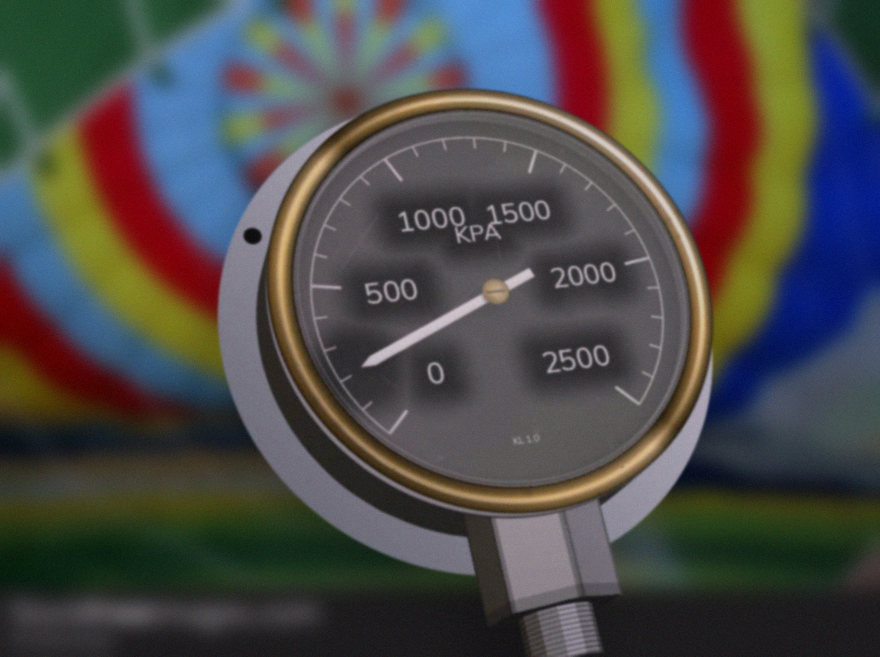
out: value=200 unit=kPa
